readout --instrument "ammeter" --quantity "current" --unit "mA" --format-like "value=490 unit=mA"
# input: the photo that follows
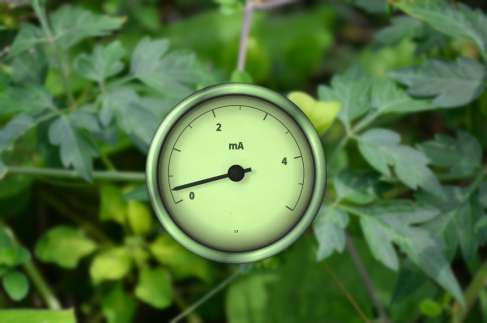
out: value=0.25 unit=mA
